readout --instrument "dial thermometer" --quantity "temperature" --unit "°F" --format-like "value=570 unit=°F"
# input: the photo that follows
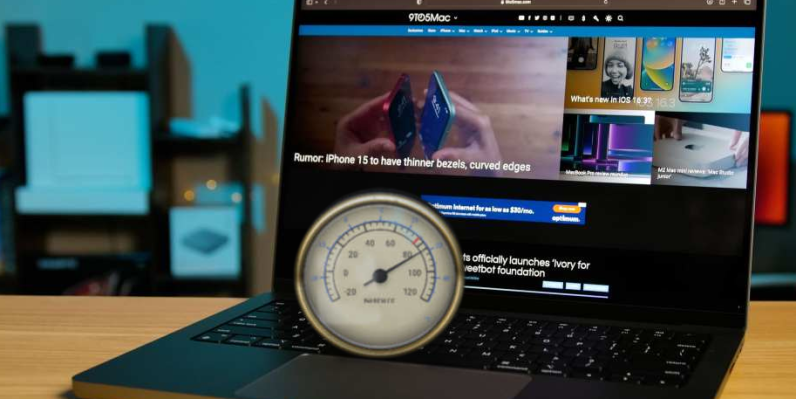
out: value=84 unit=°F
